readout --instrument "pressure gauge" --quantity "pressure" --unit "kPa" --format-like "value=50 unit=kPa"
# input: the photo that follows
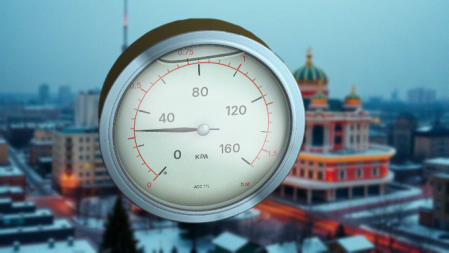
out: value=30 unit=kPa
